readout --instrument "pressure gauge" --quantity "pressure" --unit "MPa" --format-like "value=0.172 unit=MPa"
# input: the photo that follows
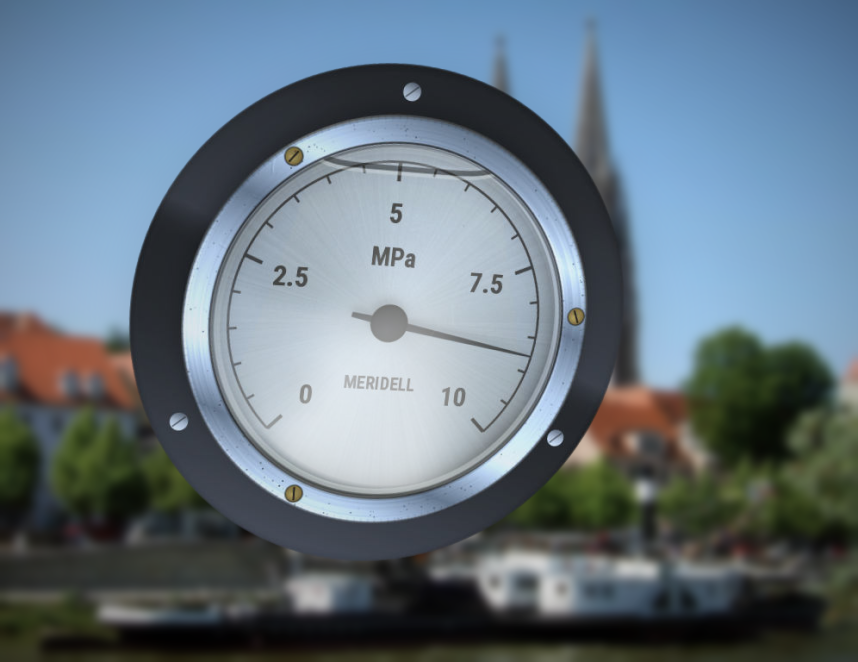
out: value=8.75 unit=MPa
